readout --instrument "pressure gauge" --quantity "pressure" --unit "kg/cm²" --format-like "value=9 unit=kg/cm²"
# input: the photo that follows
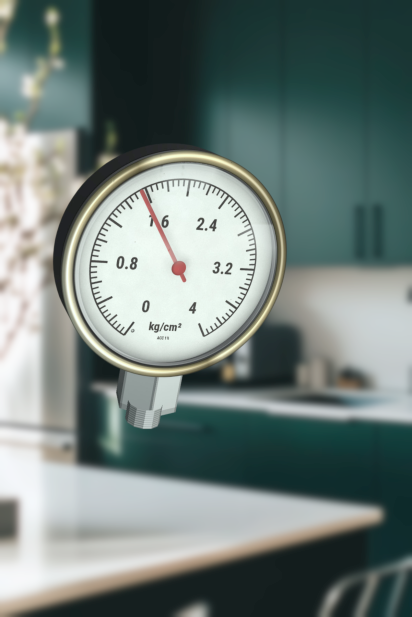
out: value=1.55 unit=kg/cm²
